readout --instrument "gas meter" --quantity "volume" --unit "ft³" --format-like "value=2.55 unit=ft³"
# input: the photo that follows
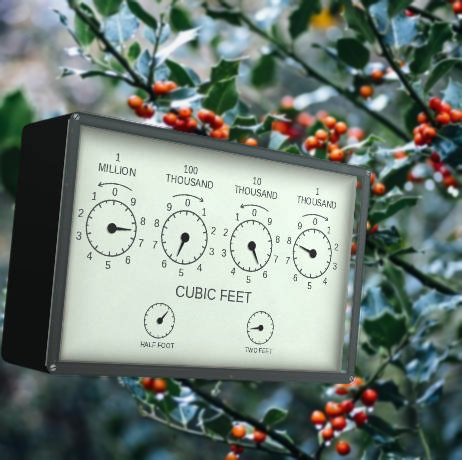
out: value=755800 unit=ft³
